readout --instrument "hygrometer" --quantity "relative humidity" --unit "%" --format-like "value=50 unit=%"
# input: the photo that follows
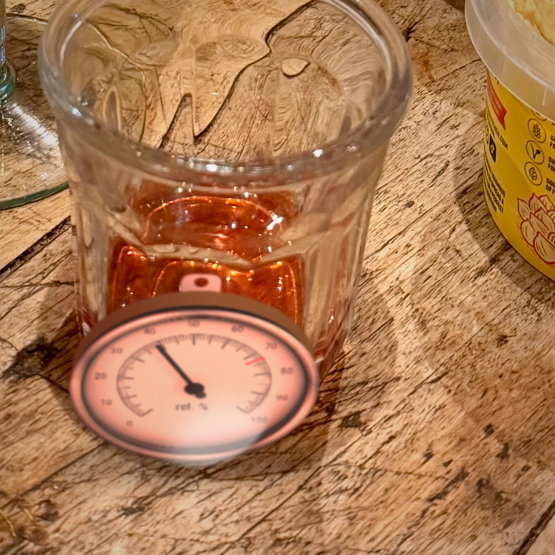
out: value=40 unit=%
